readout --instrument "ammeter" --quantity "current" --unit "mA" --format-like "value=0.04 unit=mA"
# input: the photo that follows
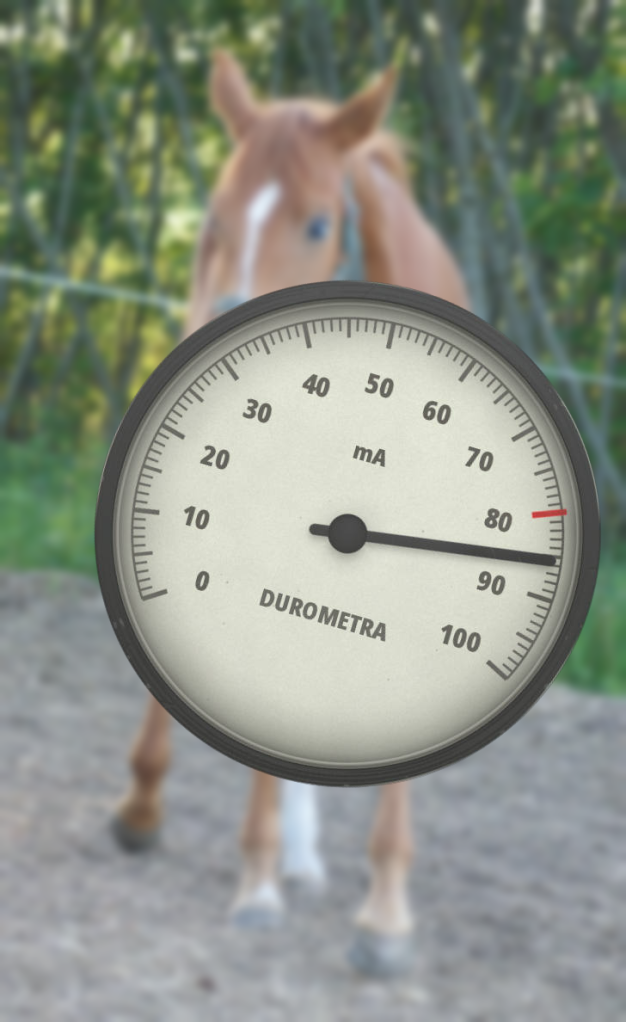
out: value=85.5 unit=mA
